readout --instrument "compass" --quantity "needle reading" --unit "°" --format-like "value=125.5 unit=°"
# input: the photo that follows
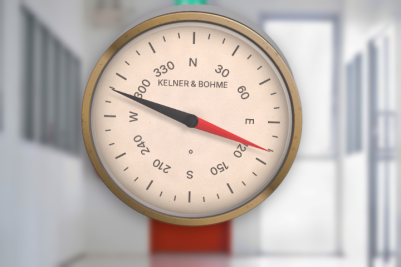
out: value=110 unit=°
